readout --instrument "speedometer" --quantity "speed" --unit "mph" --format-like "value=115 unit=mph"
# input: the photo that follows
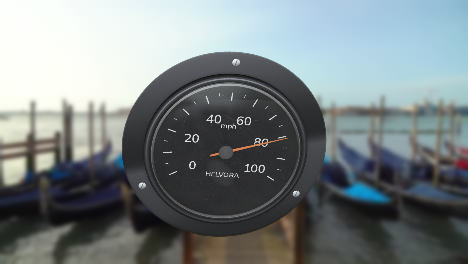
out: value=80 unit=mph
